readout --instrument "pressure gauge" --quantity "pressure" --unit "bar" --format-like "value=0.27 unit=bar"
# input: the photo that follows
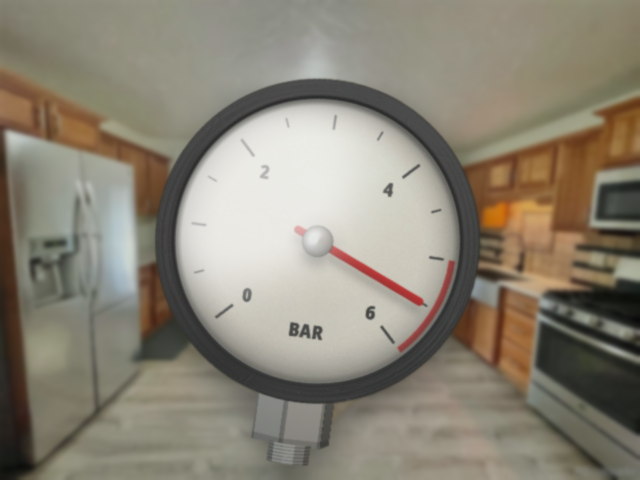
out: value=5.5 unit=bar
